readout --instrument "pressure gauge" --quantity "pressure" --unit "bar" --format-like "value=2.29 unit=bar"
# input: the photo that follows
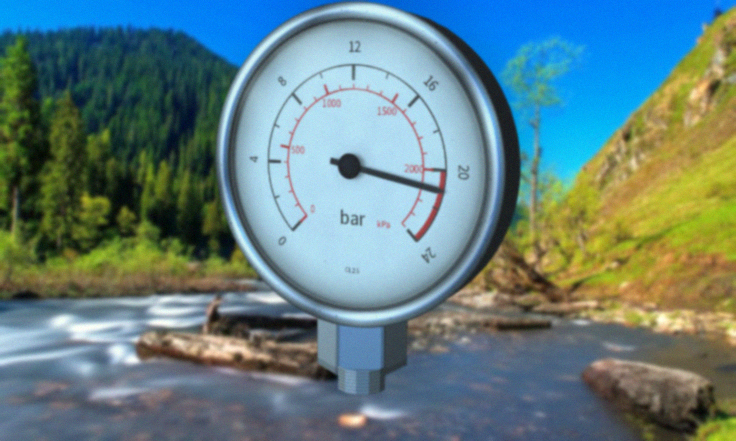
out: value=21 unit=bar
